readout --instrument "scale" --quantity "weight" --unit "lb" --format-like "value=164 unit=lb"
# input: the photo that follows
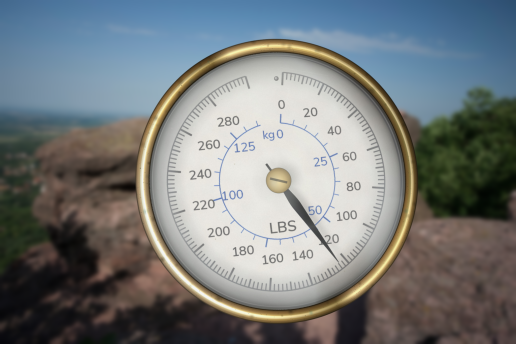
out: value=124 unit=lb
